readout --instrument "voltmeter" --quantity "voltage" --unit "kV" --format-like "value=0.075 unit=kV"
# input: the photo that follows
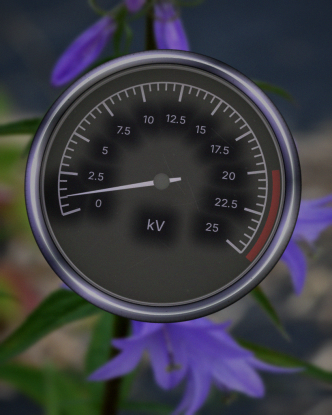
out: value=1 unit=kV
